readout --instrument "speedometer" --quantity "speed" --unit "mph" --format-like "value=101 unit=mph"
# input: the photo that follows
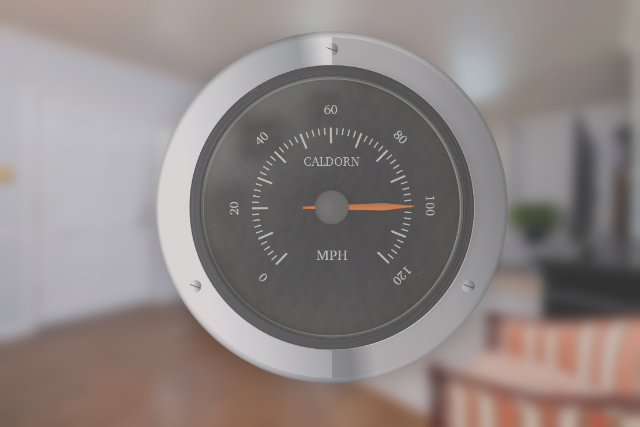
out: value=100 unit=mph
